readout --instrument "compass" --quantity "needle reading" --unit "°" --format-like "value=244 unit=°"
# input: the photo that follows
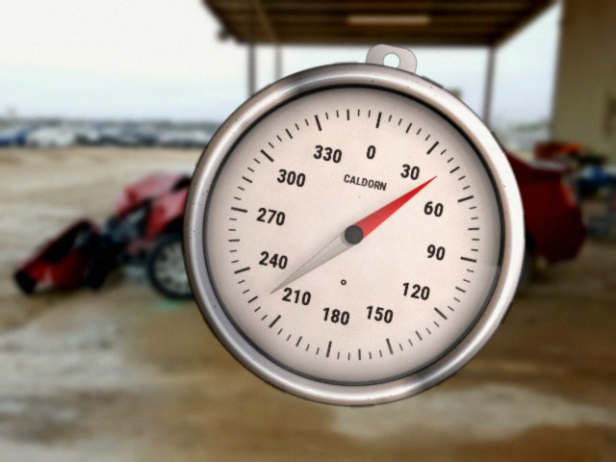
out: value=42.5 unit=°
